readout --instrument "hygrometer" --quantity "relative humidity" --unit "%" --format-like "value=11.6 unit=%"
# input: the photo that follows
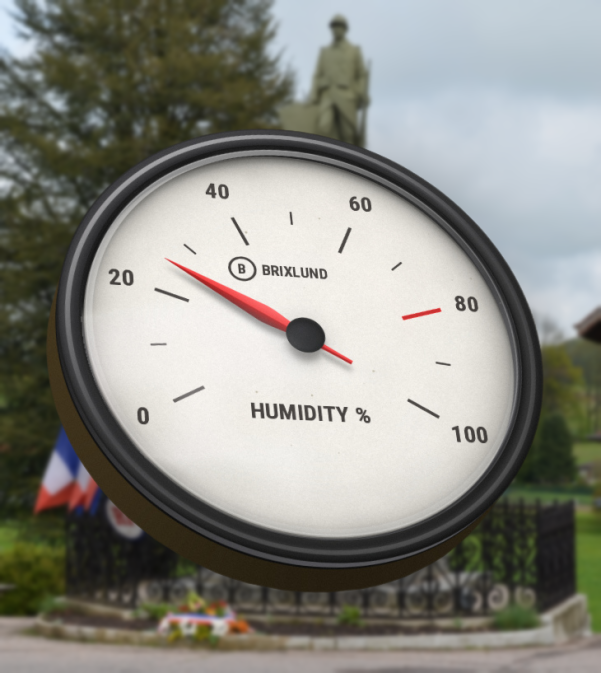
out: value=25 unit=%
